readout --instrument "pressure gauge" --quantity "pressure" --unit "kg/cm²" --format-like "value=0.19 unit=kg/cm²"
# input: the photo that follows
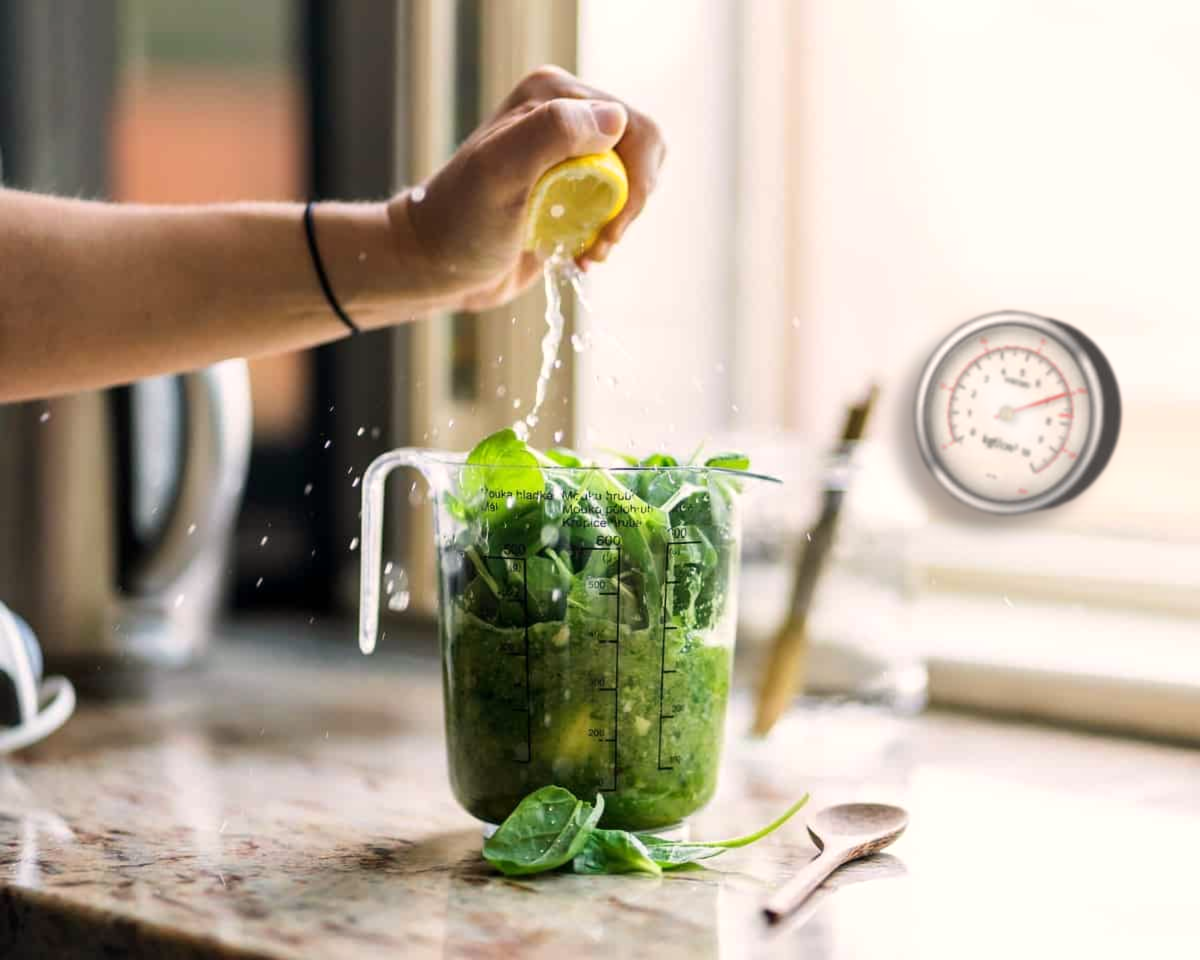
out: value=7 unit=kg/cm²
